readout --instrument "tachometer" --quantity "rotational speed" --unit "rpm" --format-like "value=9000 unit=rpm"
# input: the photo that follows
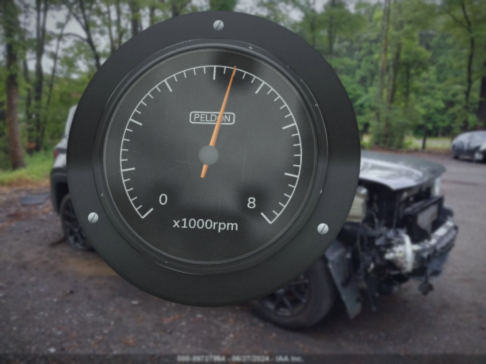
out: value=4400 unit=rpm
